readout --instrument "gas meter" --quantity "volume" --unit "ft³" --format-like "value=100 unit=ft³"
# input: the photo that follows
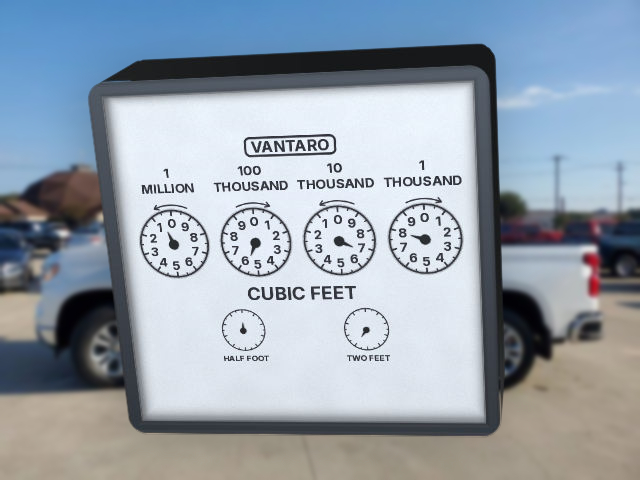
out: value=56800 unit=ft³
